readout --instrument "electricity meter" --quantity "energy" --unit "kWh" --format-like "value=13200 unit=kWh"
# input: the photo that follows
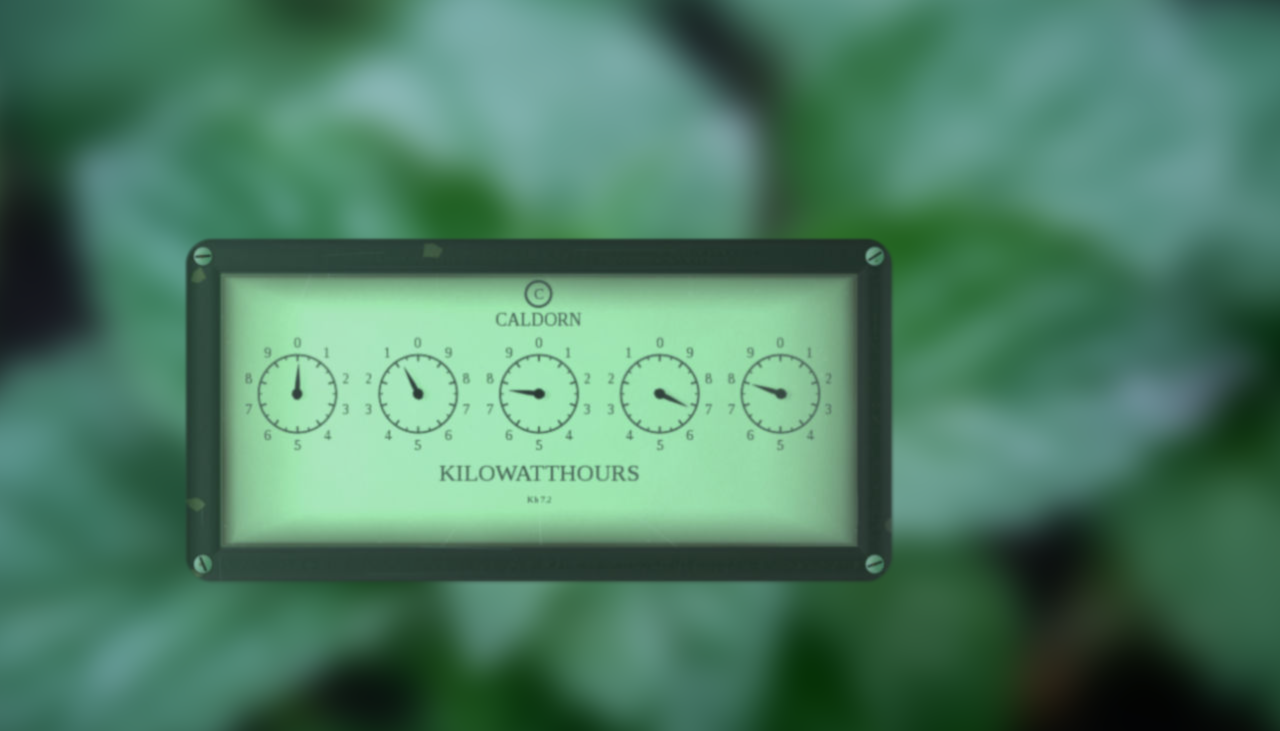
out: value=768 unit=kWh
